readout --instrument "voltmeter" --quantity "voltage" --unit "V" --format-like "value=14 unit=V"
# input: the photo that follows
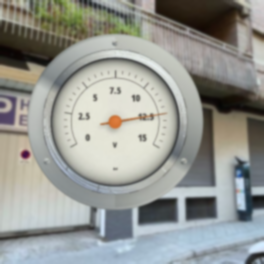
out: value=12.5 unit=V
